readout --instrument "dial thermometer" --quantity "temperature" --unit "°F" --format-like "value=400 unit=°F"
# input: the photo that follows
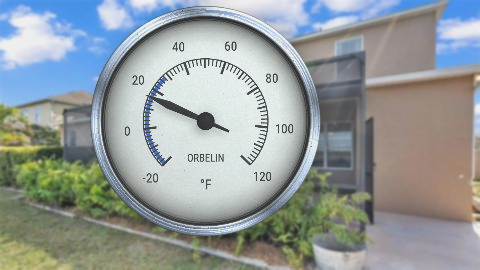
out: value=16 unit=°F
